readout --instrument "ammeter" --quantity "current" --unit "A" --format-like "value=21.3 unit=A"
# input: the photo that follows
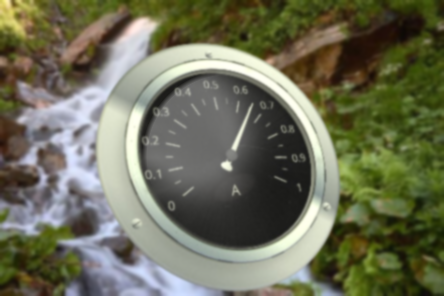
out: value=0.65 unit=A
